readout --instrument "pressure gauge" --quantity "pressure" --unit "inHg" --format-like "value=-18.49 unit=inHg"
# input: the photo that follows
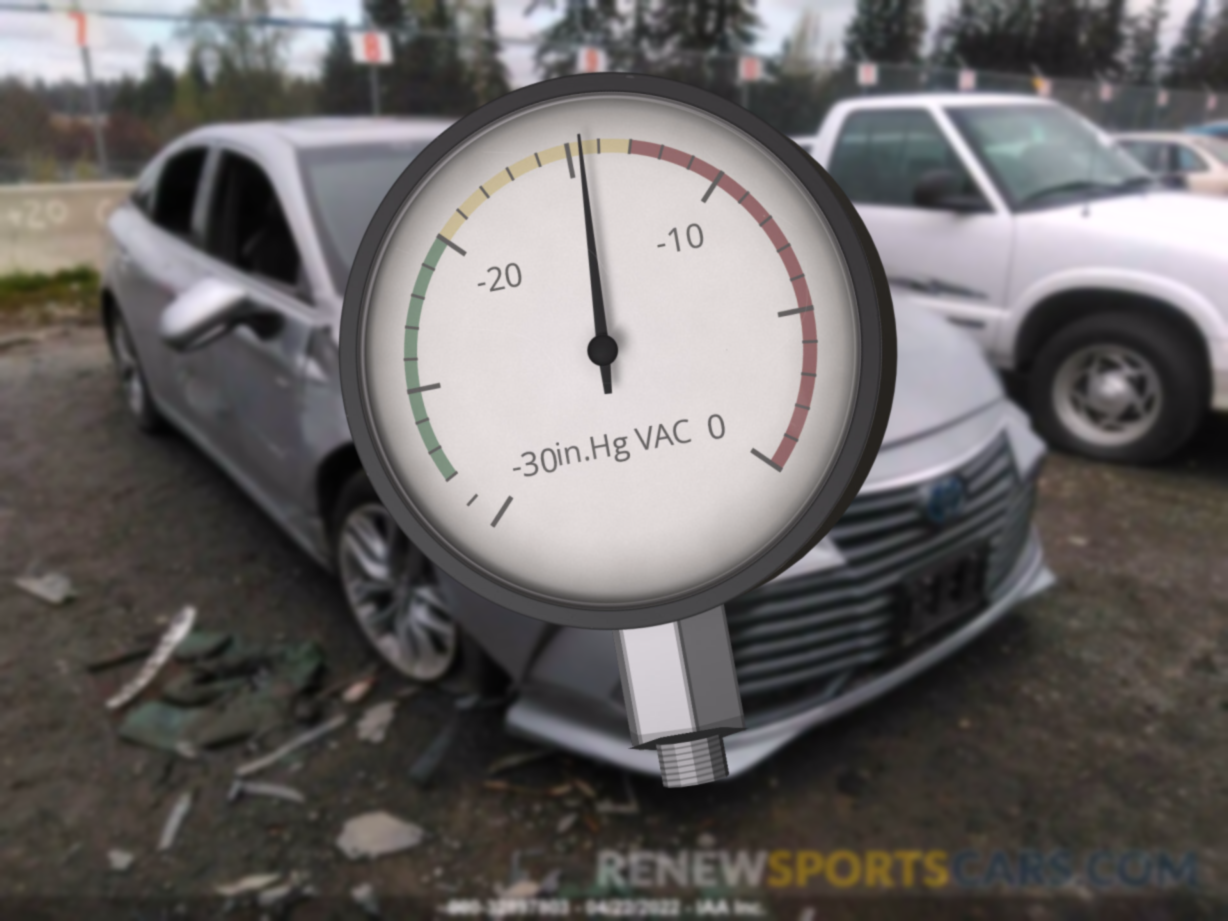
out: value=-14.5 unit=inHg
